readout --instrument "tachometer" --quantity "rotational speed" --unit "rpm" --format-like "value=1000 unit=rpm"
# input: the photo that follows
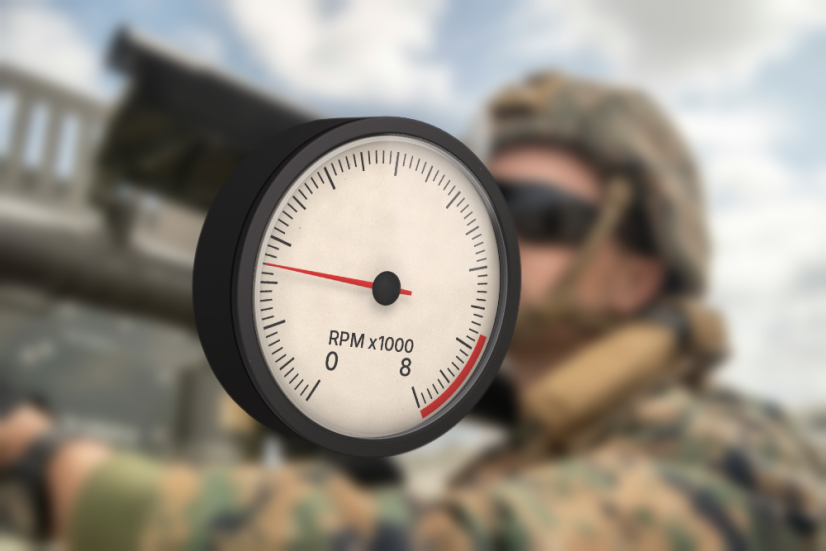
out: value=1700 unit=rpm
